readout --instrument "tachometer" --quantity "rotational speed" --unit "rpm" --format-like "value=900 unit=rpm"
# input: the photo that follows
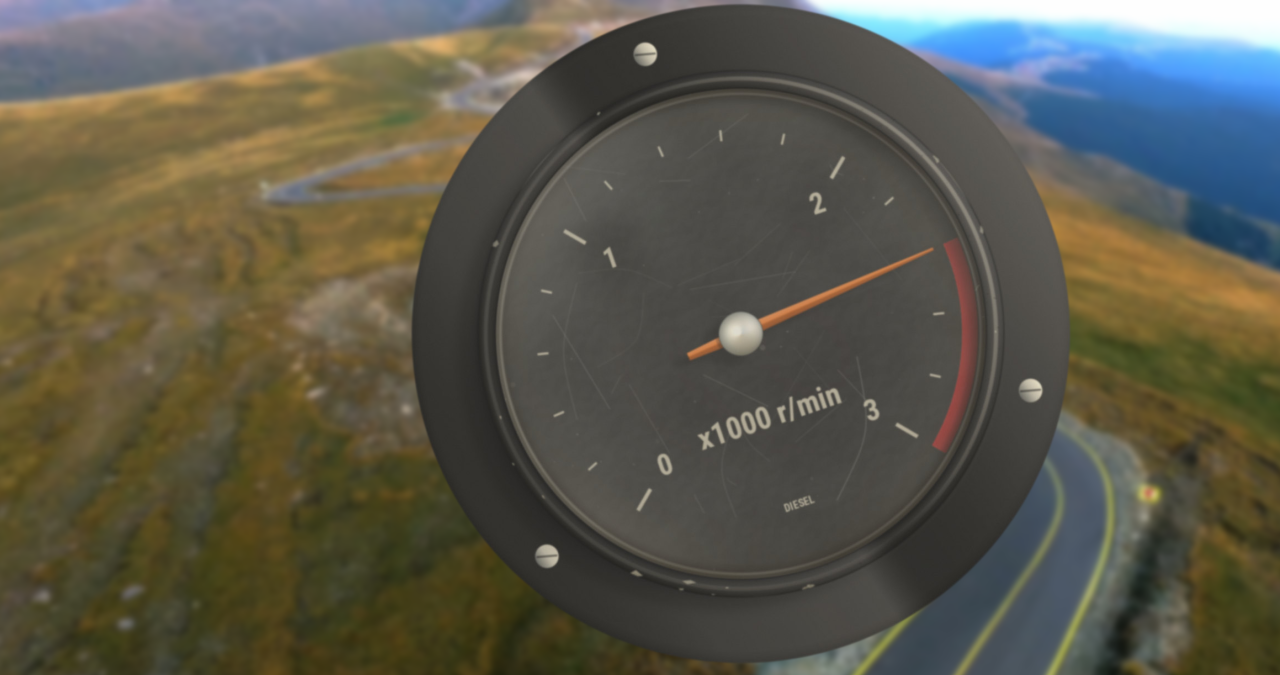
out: value=2400 unit=rpm
